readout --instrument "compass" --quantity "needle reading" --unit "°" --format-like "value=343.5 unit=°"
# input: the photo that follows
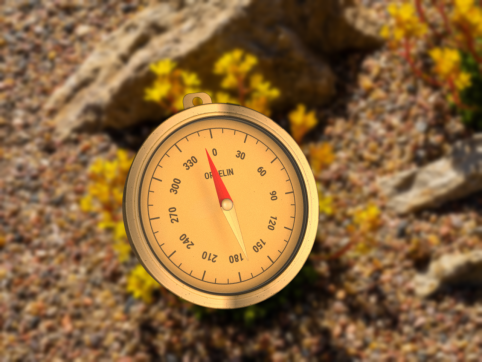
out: value=350 unit=°
